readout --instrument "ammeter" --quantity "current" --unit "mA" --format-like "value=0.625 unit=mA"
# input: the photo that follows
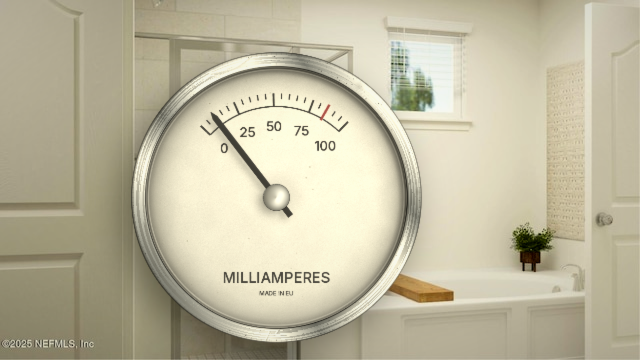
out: value=10 unit=mA
